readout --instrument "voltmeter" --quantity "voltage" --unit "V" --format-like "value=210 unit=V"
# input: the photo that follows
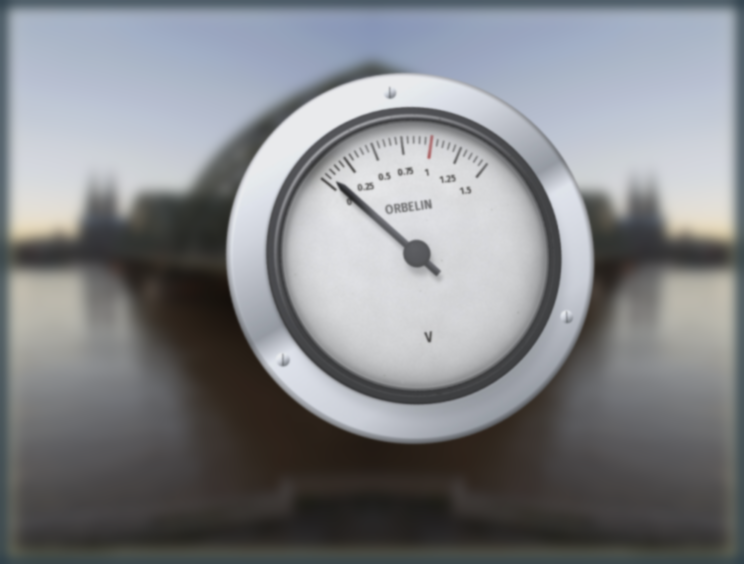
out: value=0.05 unit=V
